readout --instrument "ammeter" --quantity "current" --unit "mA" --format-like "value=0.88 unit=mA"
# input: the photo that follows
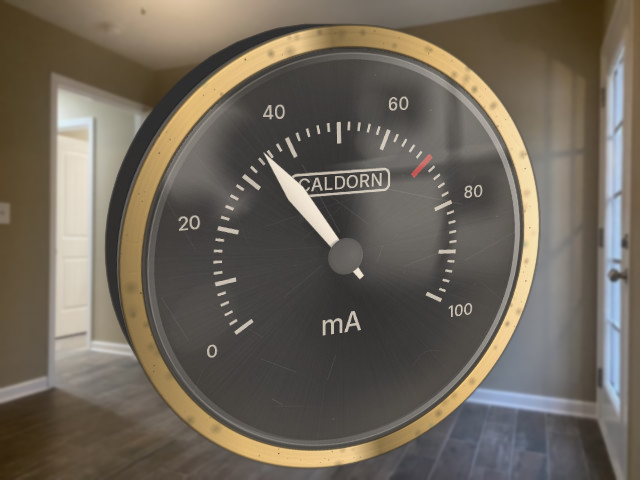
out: value=35 unit=mA
